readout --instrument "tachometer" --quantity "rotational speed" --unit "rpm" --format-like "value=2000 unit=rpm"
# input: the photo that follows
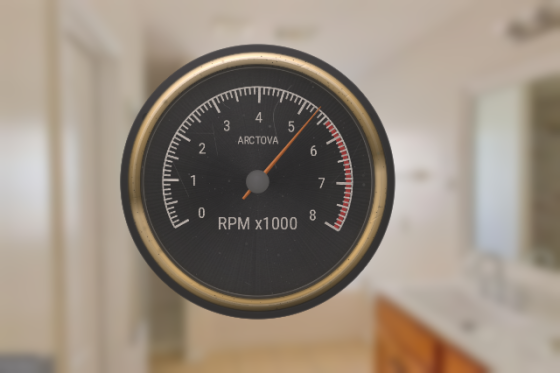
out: value=5300 unit=rpm
